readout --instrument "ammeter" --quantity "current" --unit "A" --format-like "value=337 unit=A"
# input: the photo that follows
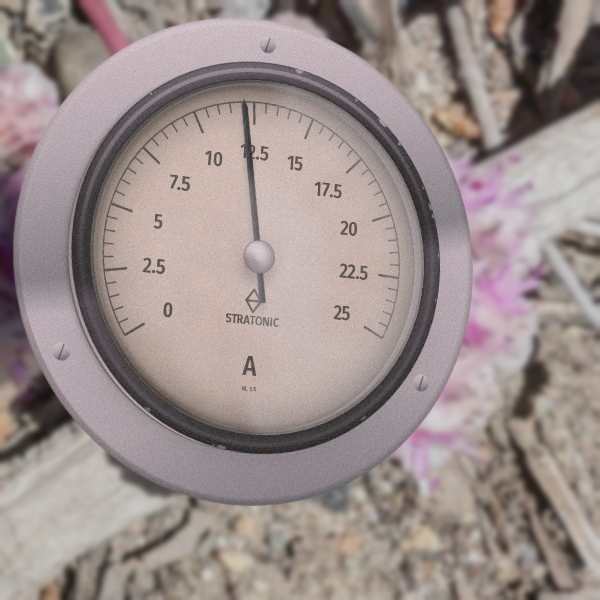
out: value=12 unit=A
